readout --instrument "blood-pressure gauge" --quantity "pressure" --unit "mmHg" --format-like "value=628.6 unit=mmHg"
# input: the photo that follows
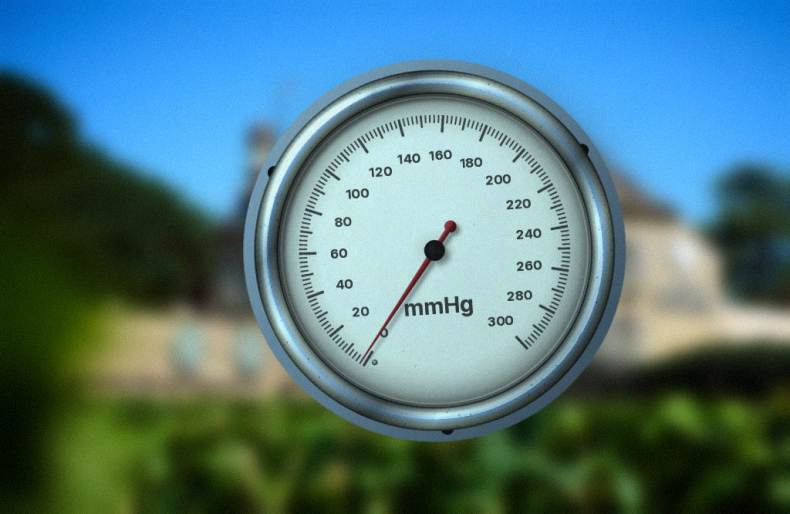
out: value=2 unit=mmHg
